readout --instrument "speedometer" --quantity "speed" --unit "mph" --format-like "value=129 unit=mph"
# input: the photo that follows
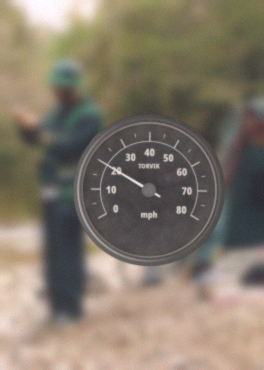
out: value=20 unit=mph
